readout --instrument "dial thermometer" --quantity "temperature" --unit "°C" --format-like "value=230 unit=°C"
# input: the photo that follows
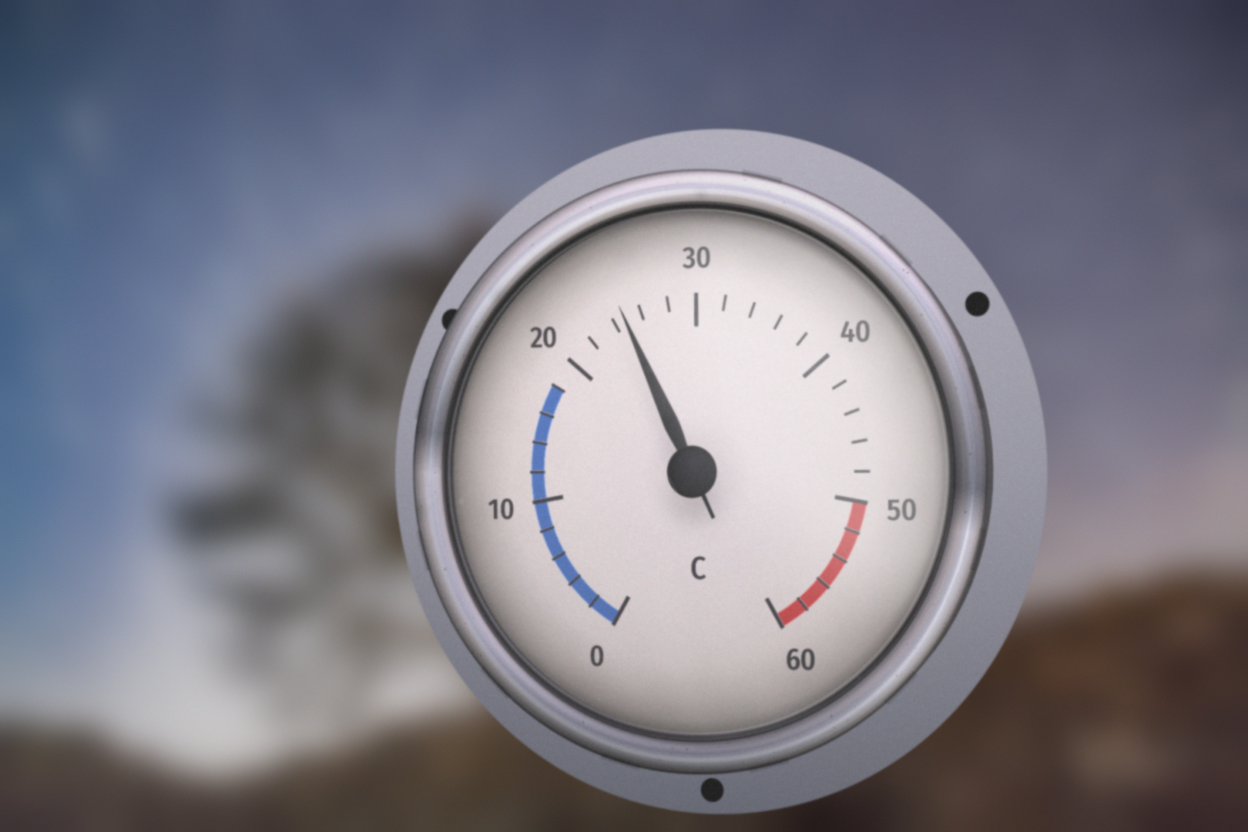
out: value=25 unit=°C
